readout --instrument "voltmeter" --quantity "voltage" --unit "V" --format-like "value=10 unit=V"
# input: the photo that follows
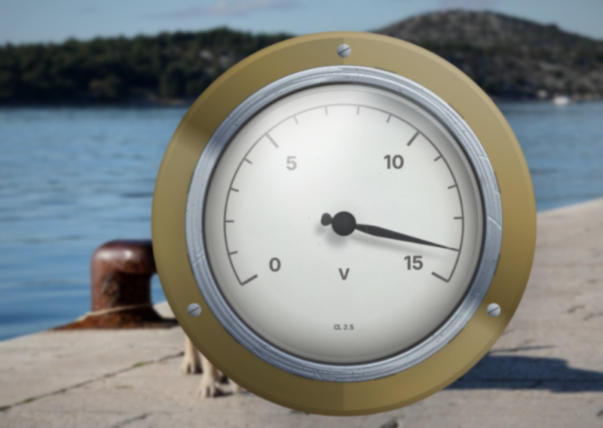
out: value=14 unit=V
